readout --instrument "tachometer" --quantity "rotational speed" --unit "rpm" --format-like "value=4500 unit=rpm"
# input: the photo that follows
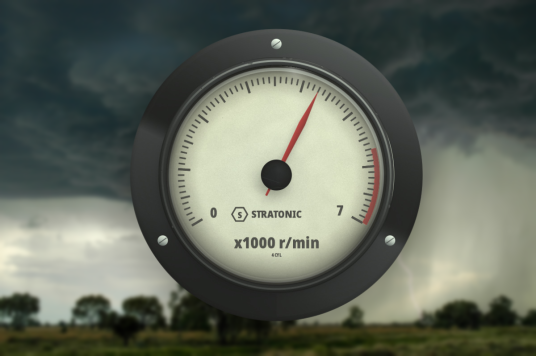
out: value=4300 unit=rpm
